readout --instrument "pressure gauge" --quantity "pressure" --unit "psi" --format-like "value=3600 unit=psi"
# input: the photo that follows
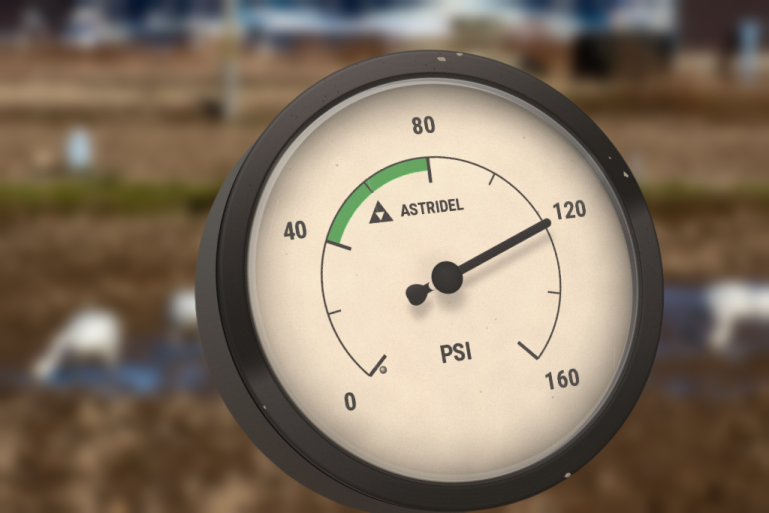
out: value=120 unit=psi
